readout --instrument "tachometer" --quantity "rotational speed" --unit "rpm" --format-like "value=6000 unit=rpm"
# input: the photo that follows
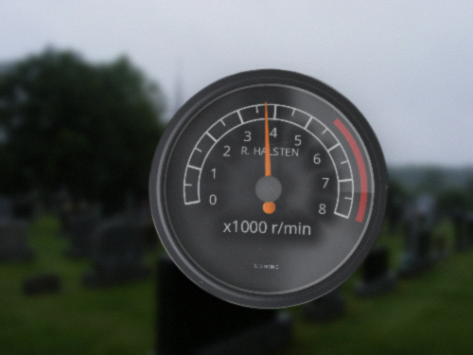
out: value=3750 unit=rpm
